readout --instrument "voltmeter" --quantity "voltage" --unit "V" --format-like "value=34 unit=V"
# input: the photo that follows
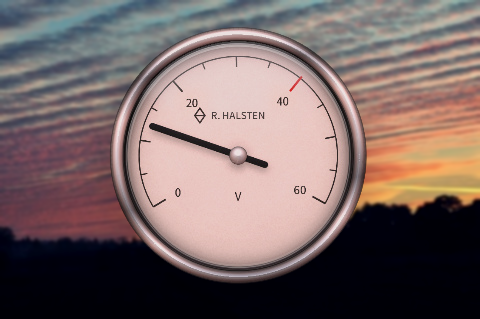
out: value=12.5 unit=V
